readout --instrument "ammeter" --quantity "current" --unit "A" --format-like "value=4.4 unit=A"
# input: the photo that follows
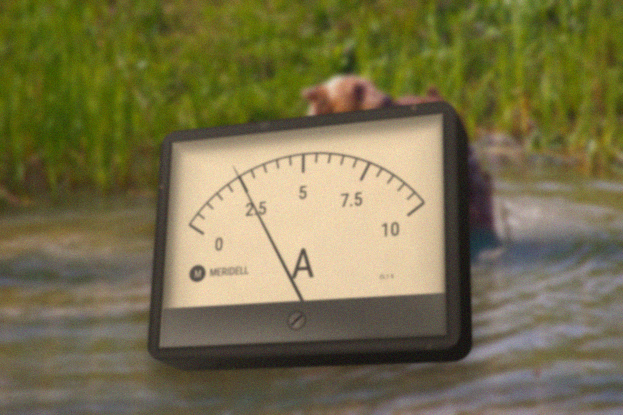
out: value=2.5 unit=A
